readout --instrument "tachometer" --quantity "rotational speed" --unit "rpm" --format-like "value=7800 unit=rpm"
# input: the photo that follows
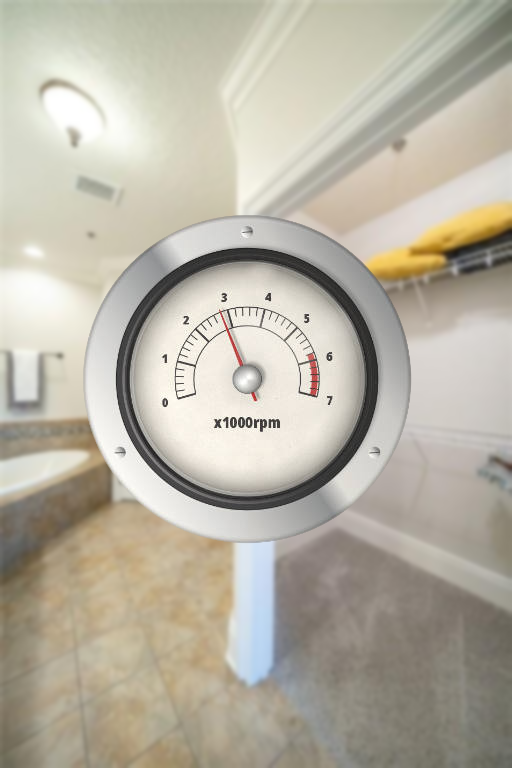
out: value=2800 unit=rpm
